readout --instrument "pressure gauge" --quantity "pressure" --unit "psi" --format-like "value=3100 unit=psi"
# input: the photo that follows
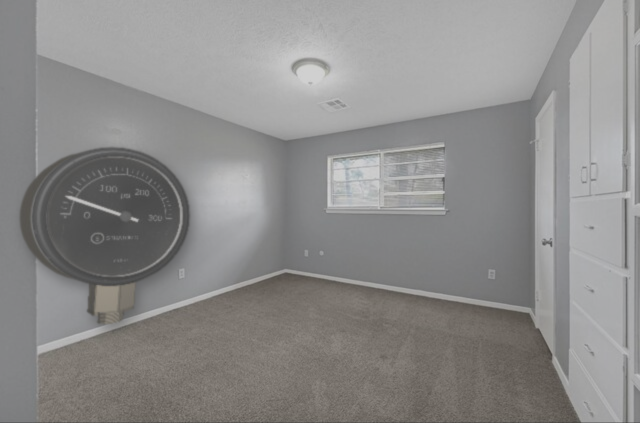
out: value=30 unit=psi
